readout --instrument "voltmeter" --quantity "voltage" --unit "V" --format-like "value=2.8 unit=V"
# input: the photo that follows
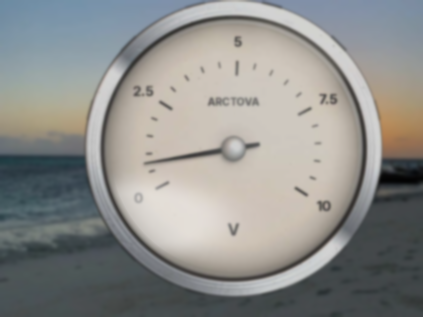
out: value=0.75 unit=V
